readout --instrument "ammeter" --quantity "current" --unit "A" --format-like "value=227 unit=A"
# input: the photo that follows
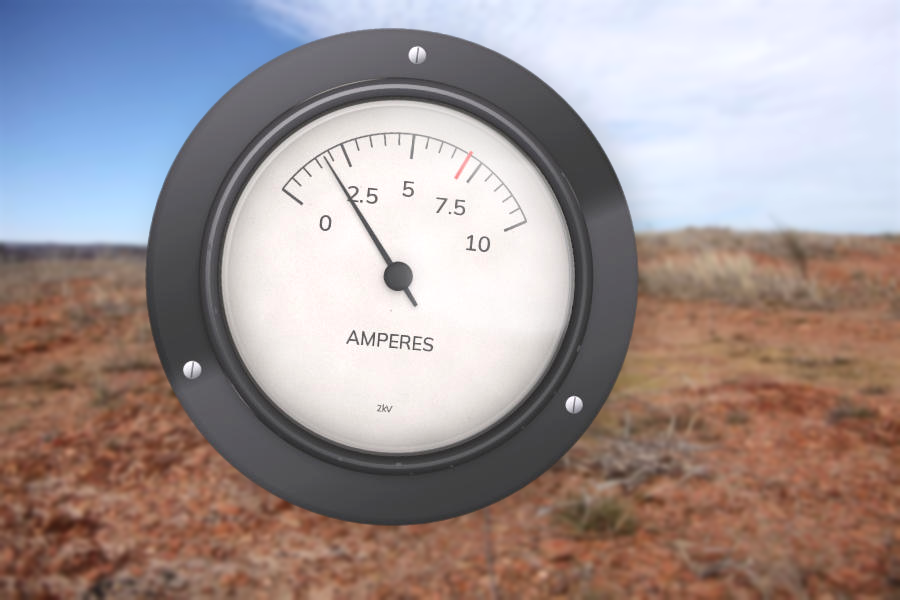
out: value=1.75 unit=A
